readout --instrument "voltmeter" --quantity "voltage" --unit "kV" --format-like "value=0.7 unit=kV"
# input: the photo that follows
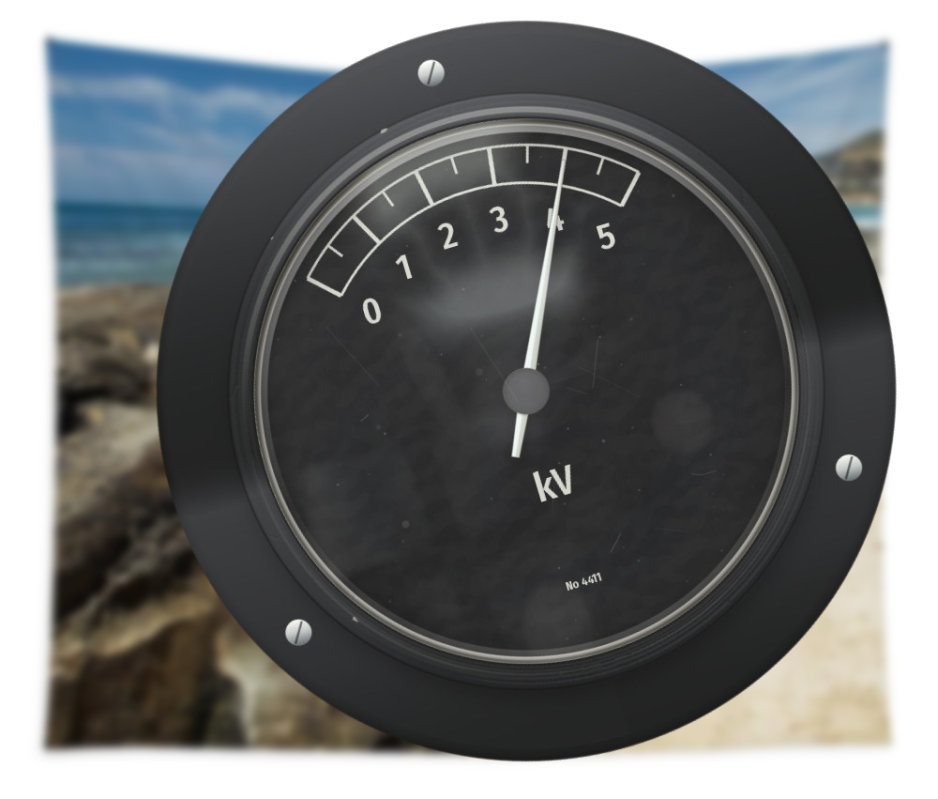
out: value=4 unit=kV
